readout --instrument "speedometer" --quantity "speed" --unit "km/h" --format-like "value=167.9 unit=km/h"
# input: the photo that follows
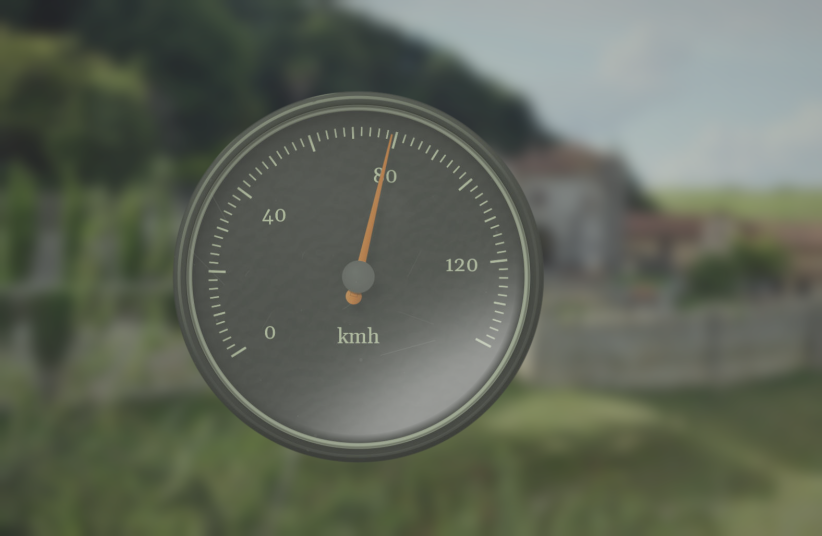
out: value=79 unit=km/h
